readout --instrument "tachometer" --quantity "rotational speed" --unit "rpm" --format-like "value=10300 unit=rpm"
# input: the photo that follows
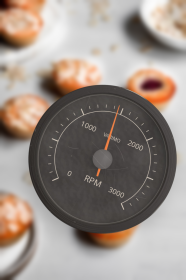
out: value=1450 unit=rpm
